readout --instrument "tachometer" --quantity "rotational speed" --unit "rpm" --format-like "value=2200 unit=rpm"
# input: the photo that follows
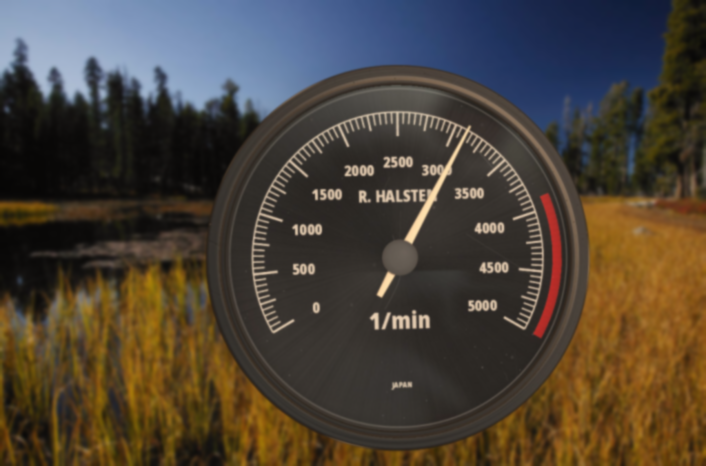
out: value=3100 unit=rpm
